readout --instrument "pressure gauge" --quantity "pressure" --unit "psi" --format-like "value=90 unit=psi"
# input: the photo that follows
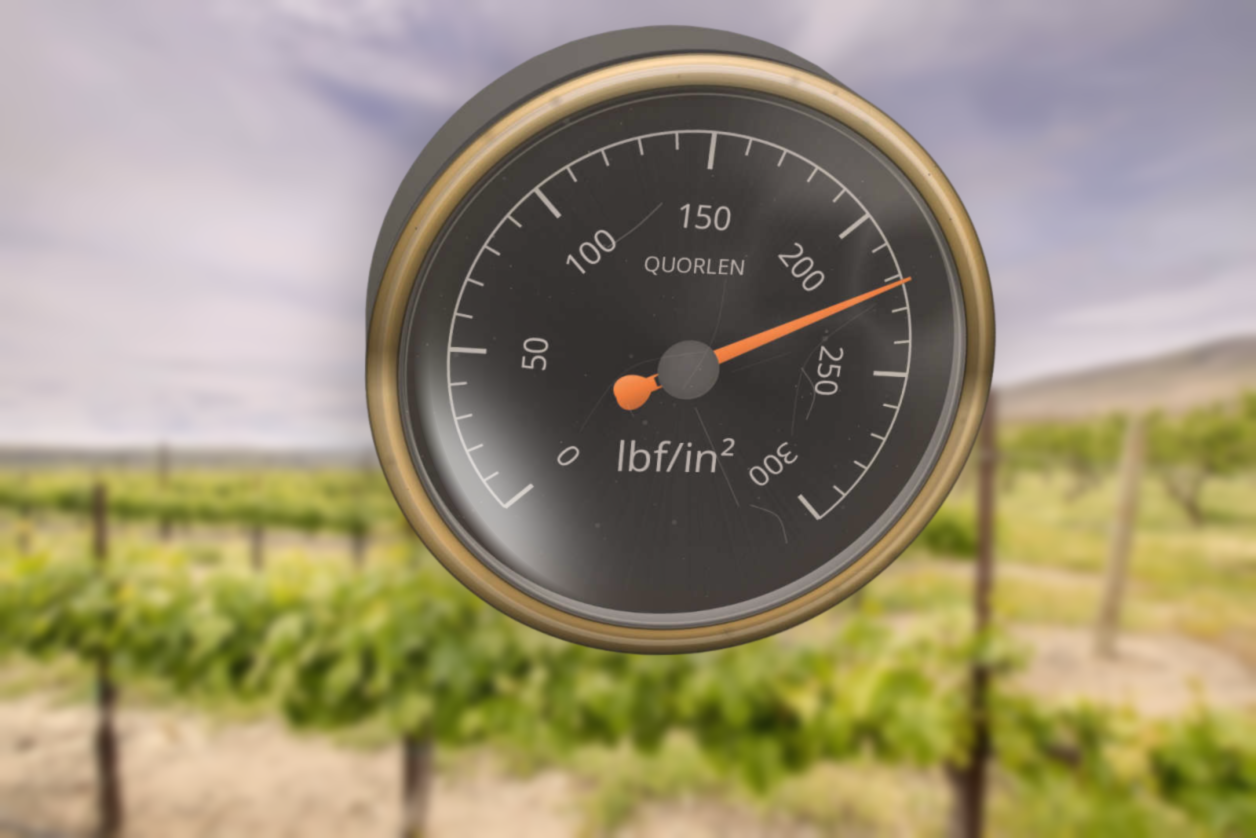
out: value=220 unit=psi
